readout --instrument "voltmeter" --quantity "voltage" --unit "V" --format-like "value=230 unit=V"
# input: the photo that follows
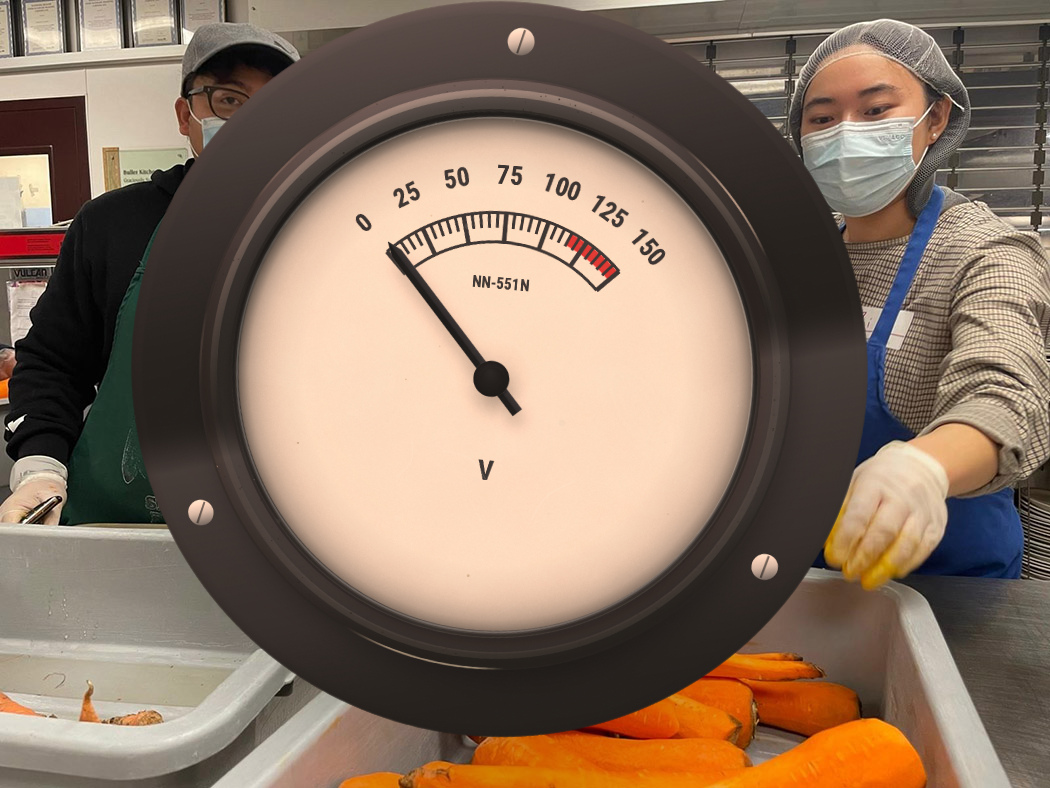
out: value=5 unit=V
